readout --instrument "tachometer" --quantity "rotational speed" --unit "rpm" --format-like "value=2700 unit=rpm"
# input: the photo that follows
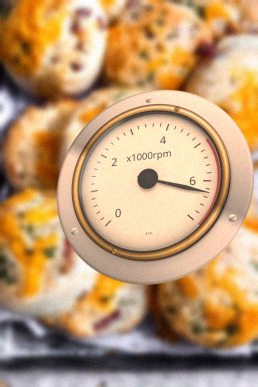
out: value=6300 unit=rpm
